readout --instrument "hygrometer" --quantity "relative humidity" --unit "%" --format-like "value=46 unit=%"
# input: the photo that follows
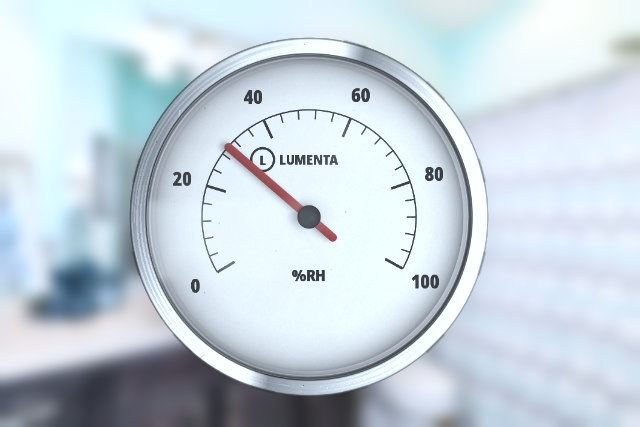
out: value=30 unit=%
